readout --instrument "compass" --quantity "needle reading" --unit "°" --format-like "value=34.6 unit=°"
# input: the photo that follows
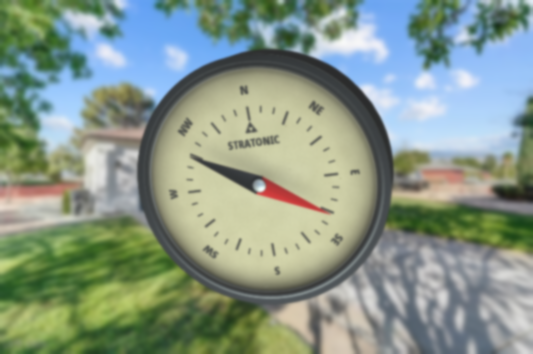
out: value=120 unit=°
